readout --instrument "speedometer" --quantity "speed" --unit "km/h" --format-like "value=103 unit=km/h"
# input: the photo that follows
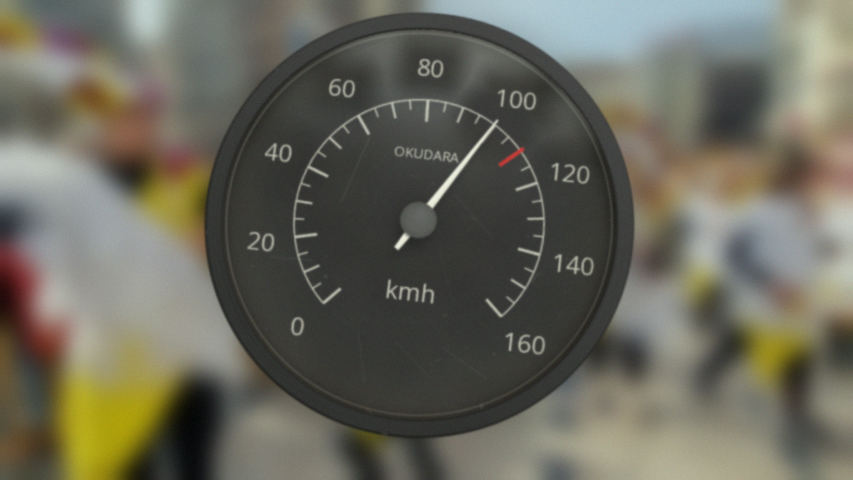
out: value=100 unit=km/h
